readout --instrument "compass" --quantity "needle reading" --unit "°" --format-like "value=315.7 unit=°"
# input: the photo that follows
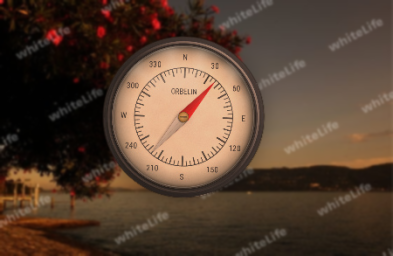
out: value=40 unit=°
